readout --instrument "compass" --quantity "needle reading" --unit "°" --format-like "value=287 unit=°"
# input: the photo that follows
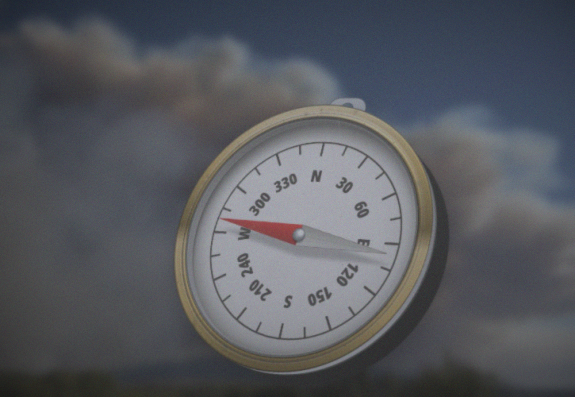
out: value=277.5 unit=°
